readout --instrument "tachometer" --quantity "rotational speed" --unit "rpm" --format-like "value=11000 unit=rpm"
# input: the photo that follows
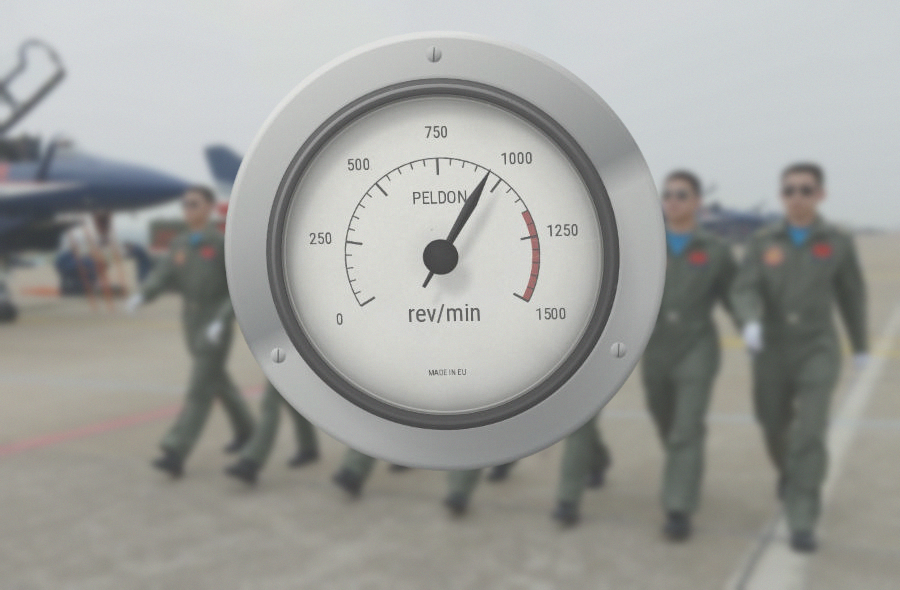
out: value=950 unit=rpm
